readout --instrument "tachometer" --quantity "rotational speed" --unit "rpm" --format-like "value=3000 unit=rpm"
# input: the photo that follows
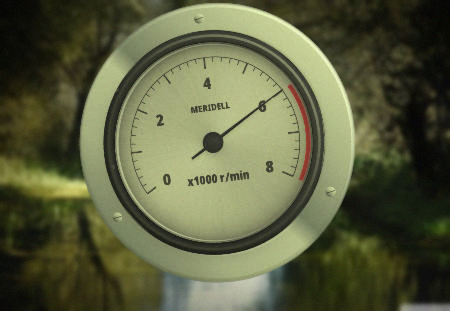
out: value=6000 unit=rpm
